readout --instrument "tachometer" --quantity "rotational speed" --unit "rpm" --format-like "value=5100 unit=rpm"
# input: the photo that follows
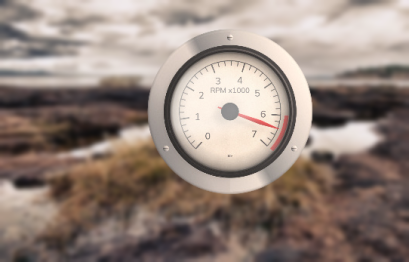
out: value=6400 unit=rpm
